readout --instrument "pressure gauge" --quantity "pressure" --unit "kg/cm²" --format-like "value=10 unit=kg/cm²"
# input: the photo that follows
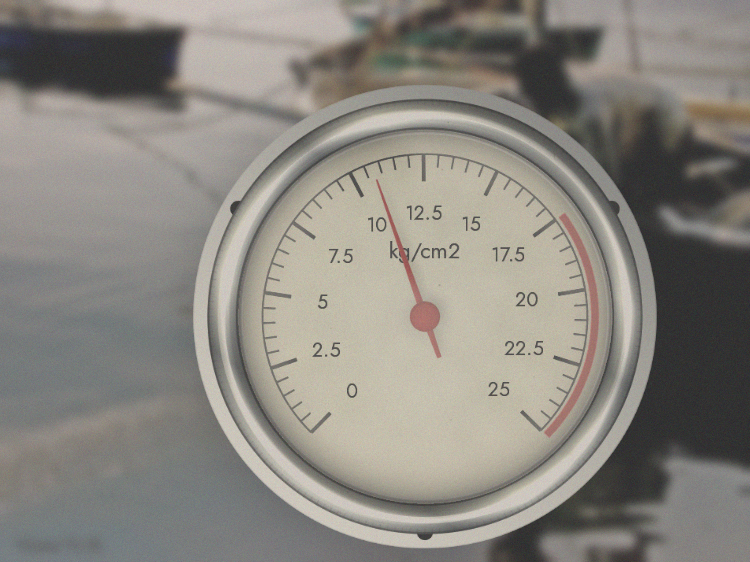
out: value=10.75 unit=kg/cm²
